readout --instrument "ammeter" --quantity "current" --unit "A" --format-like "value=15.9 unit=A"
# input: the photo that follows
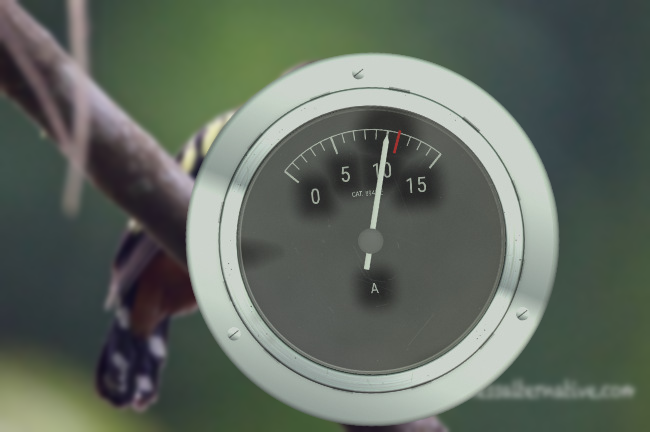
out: value=10 unit=A
